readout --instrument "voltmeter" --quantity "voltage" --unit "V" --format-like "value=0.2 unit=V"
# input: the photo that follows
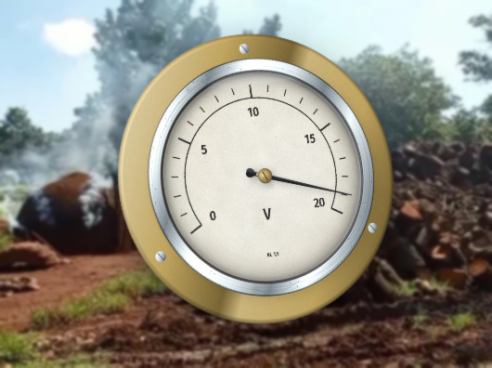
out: value=19 unit=V
